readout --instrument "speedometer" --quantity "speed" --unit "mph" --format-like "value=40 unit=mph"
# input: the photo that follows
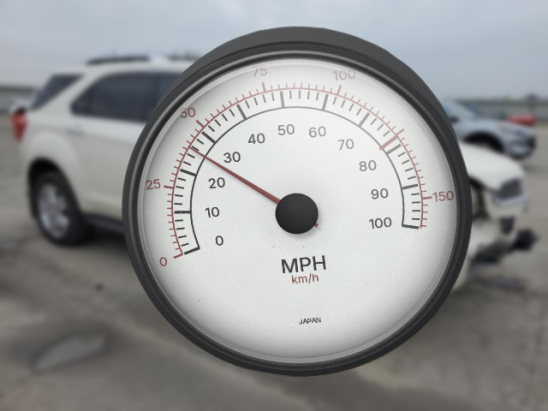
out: value=26 unit=mph
